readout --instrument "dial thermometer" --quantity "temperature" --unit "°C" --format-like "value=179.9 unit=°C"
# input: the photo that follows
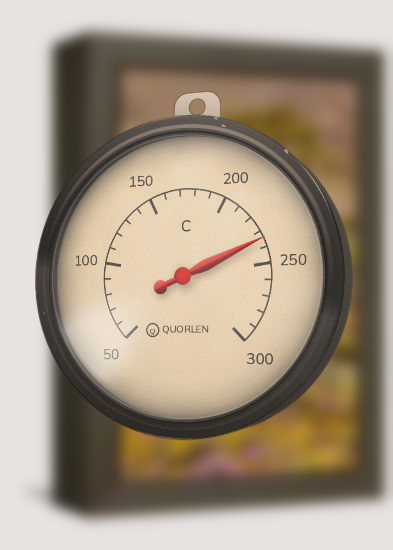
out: value=235 unit=°C
